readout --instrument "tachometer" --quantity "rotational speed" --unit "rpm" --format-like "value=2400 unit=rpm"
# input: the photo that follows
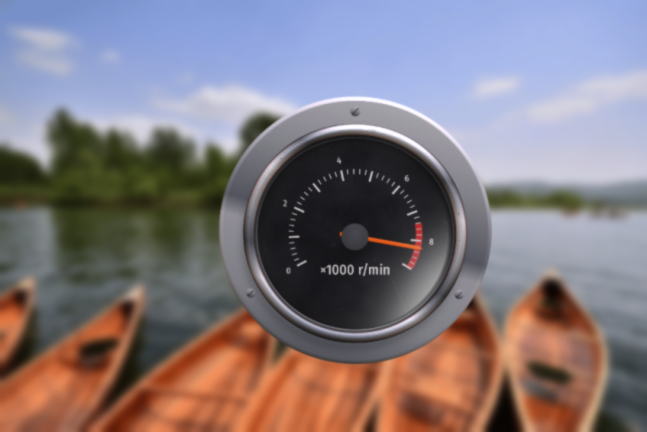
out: value=8200 unit=rpm
